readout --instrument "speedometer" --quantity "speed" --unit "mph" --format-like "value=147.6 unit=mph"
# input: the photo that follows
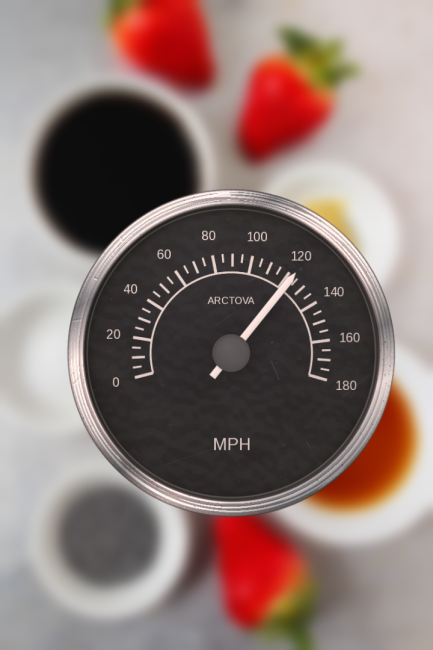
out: value=122.5 unit=mph
